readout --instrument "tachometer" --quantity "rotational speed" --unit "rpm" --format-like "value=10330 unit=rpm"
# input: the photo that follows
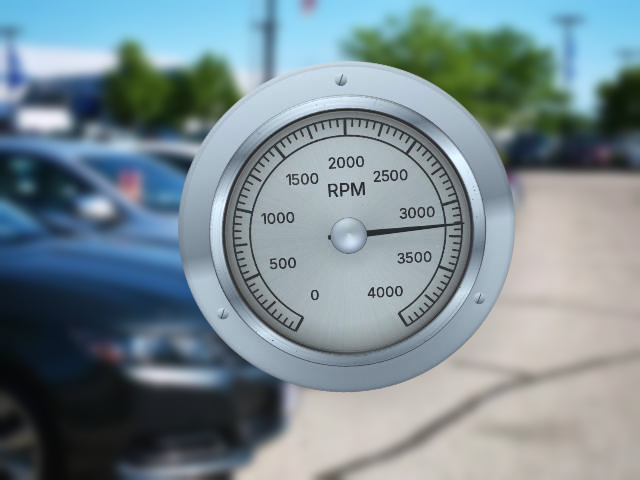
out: value=3150 unit=rpm
